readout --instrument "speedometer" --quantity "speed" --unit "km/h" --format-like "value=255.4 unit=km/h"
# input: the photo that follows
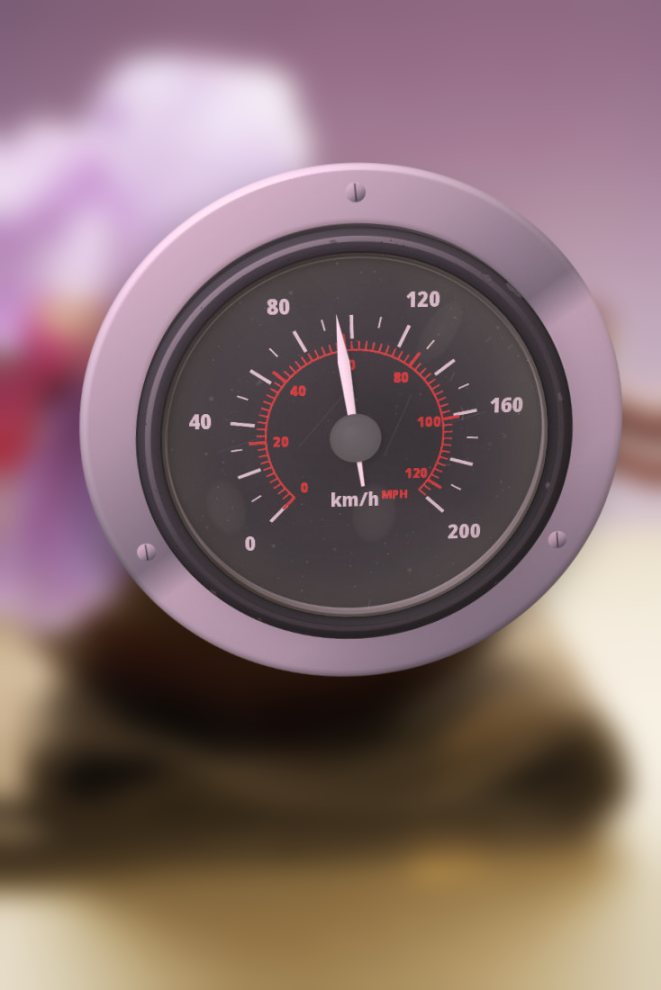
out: value=95 unit=km/h
